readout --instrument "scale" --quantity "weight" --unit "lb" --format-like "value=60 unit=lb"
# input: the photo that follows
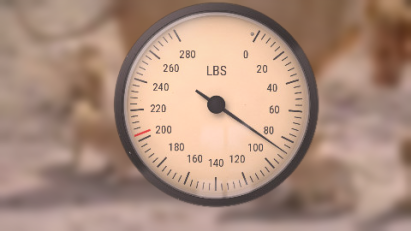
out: value=88 unit=lb
